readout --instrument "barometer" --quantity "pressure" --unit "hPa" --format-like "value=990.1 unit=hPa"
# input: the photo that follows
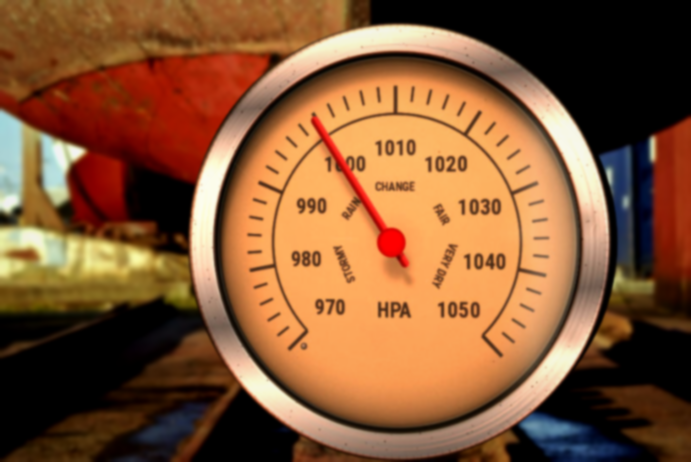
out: value=1000 unit=hPa
